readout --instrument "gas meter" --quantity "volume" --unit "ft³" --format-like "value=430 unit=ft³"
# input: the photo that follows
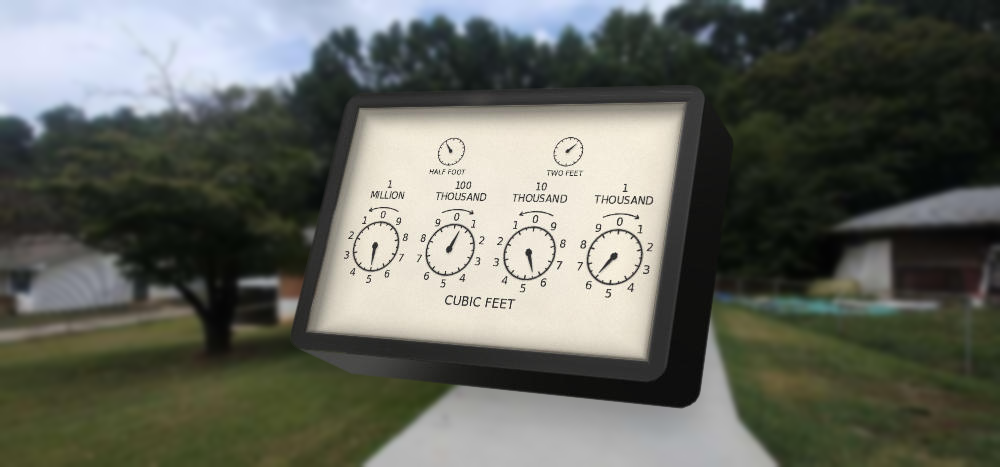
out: value=505600 unit=ft³
